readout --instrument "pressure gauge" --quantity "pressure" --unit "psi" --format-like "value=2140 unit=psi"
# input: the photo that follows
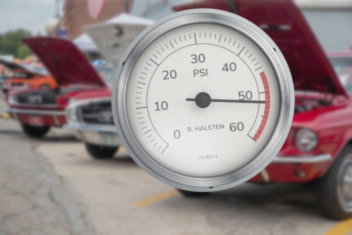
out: value=52 unit=psi
